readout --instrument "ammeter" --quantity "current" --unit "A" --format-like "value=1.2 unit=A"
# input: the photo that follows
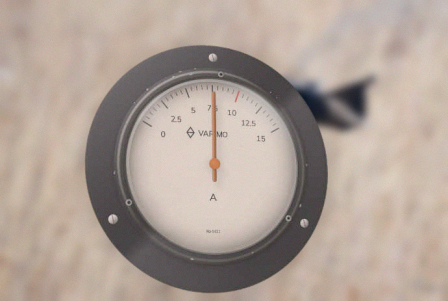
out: value=7.5 unit=A
